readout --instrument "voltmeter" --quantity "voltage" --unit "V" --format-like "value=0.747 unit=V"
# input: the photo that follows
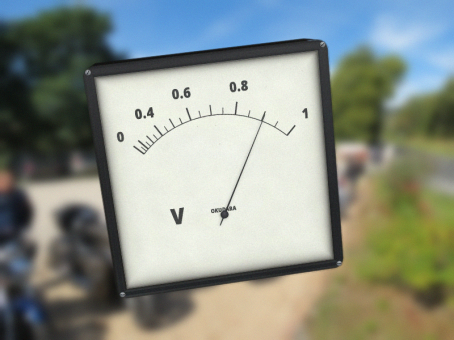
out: value=0.9 unit=V
